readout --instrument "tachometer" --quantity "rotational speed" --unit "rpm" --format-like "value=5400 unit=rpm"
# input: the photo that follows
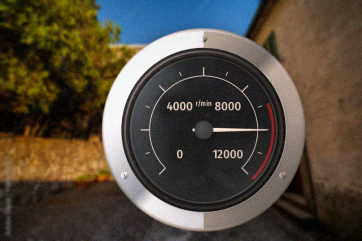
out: value=10000 unit=rpm
